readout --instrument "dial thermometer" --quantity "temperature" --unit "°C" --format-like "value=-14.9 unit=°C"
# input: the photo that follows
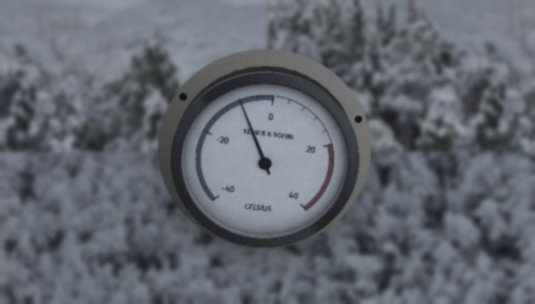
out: value=-8 unit=°C
